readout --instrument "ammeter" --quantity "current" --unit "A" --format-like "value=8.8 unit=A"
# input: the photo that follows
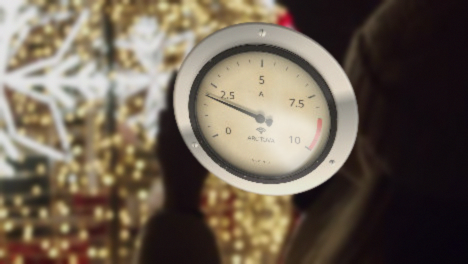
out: value=2 unit=A
